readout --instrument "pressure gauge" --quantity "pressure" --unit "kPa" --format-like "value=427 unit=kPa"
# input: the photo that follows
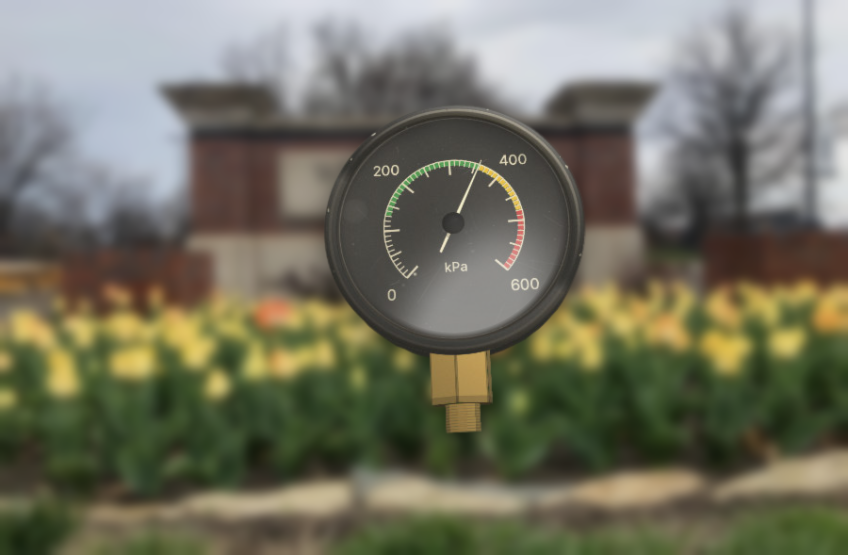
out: value=360 unit=kPa
